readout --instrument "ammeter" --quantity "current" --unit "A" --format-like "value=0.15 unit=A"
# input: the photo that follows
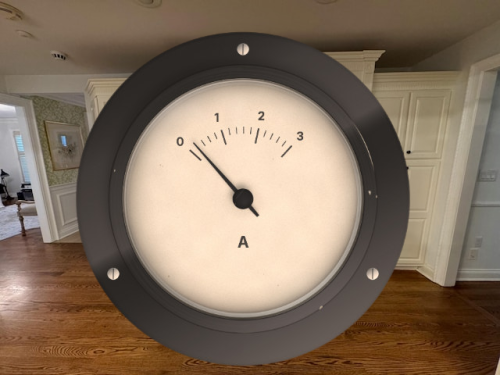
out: value=0.2 unit=A
